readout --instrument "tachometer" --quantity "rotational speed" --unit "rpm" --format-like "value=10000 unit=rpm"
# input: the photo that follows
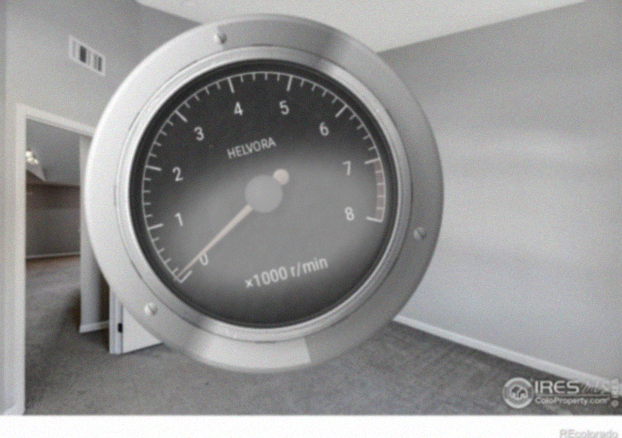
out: value=100 unit=rpm
